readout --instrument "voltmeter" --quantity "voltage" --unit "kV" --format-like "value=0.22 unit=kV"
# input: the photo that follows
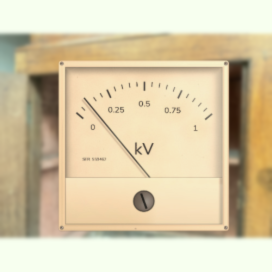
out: value=0.1 unit=kV
